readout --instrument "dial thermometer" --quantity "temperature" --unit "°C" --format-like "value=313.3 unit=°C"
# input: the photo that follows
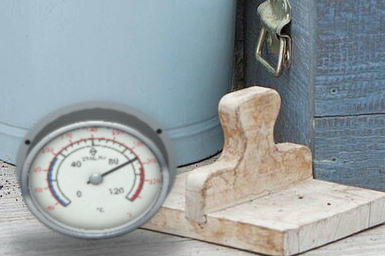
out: value=88 unit=°C
